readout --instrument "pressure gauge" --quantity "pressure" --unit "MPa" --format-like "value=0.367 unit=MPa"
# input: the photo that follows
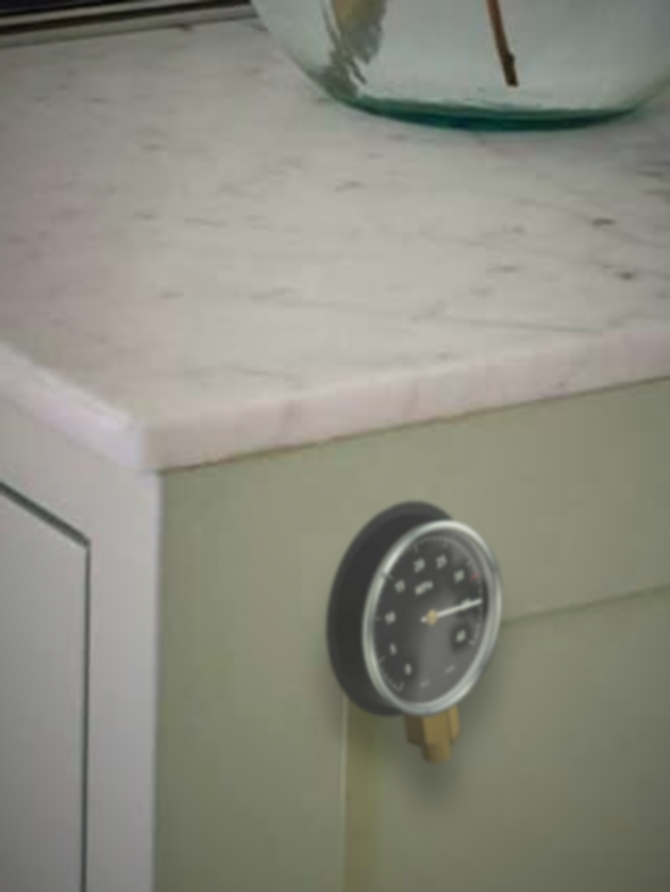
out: value=35 unit=MPa
